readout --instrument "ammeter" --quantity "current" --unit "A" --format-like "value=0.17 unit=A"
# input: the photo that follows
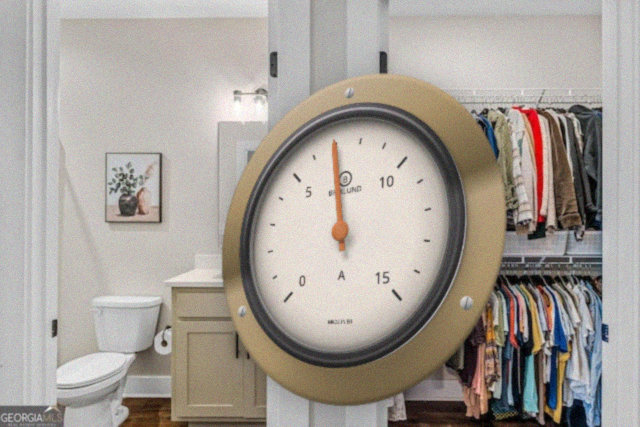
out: value=7 unit=A
